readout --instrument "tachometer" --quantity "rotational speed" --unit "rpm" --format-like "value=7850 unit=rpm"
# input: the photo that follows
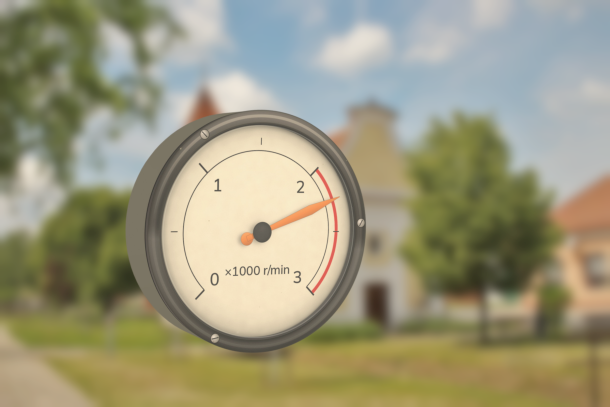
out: value=2250 unit=rpm
